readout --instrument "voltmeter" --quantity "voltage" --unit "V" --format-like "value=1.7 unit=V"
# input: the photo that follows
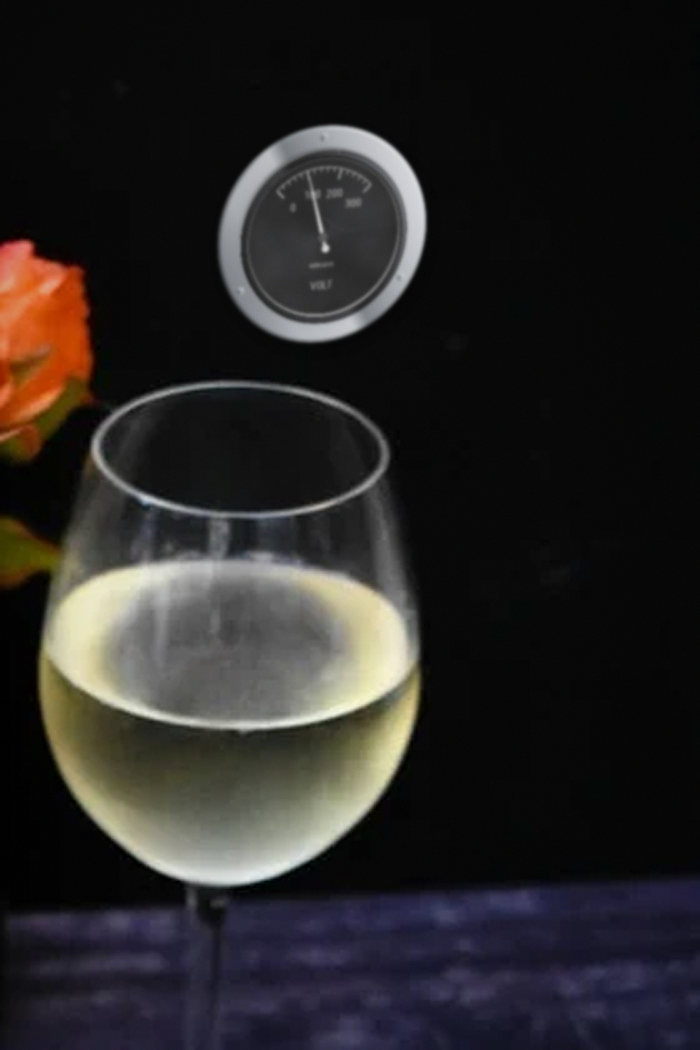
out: value=100 unit=V
